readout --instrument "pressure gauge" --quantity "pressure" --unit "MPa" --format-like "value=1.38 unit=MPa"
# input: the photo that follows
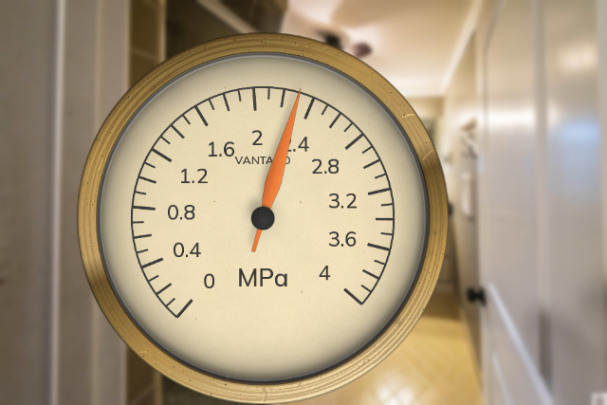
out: value=2.3 unit=MPa
